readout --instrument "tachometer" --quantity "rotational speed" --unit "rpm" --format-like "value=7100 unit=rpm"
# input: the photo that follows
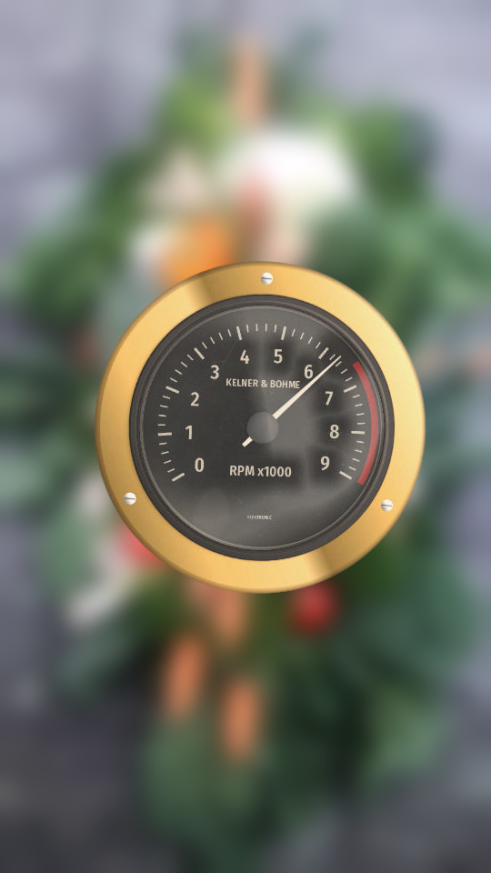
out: value=6300 unit=rpm
